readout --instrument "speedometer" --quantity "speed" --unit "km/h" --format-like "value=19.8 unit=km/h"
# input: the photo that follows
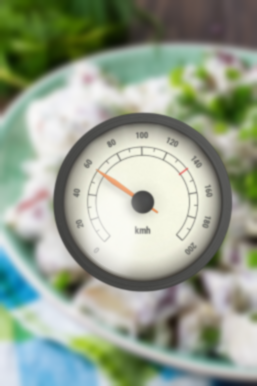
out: value=60 unit=km/h
